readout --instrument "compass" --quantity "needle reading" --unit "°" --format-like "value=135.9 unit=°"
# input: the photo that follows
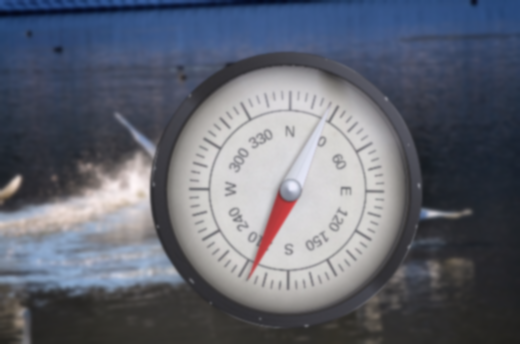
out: value=205 unit=°
